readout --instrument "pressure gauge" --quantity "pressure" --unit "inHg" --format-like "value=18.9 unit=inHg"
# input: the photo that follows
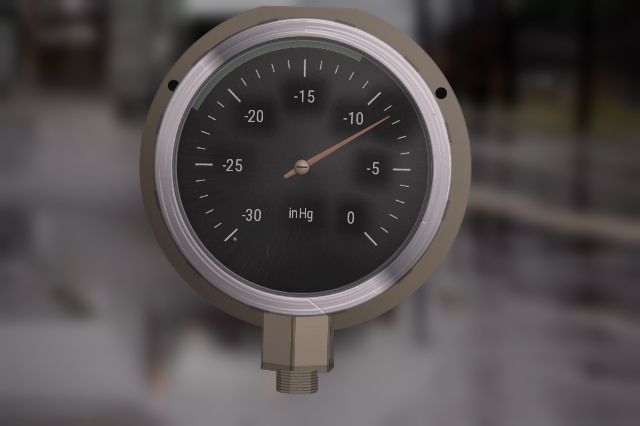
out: value=-8.5 unit=inHg
